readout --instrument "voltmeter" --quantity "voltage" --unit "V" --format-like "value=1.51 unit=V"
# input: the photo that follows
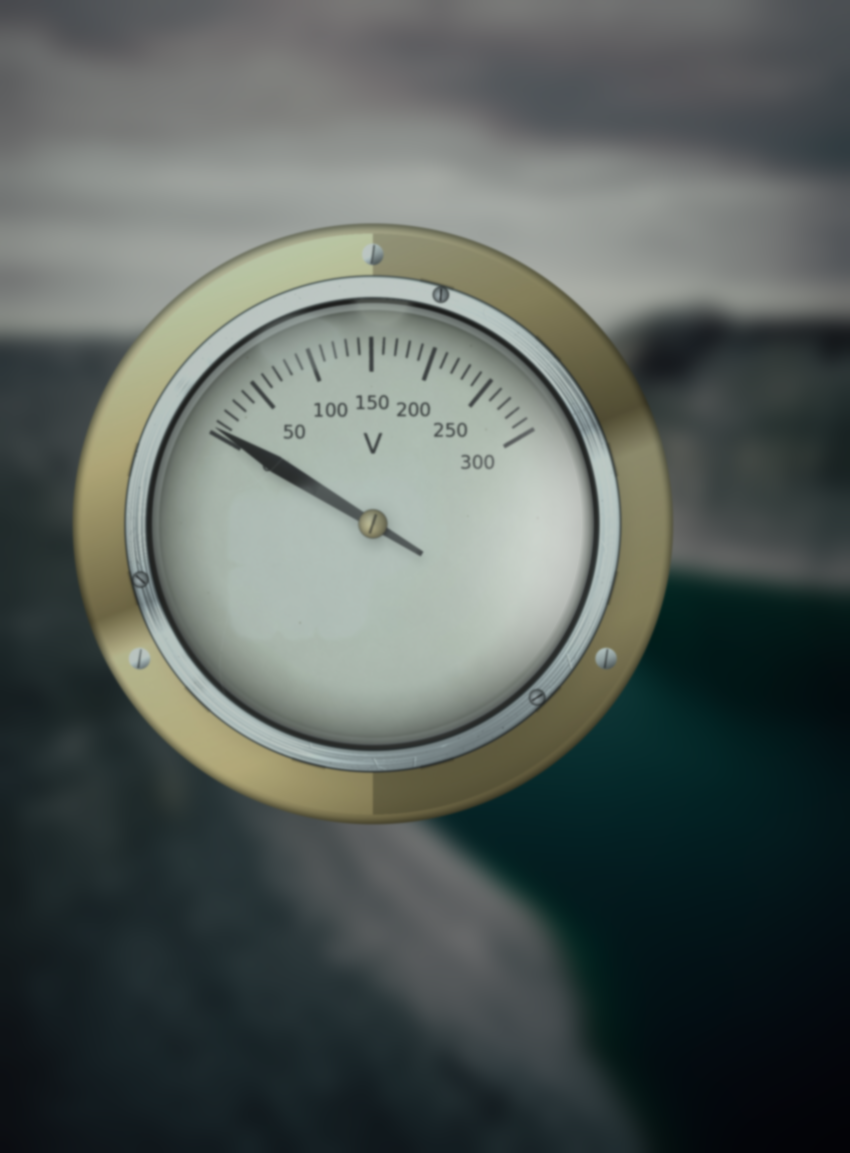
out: value=5 unit=V
